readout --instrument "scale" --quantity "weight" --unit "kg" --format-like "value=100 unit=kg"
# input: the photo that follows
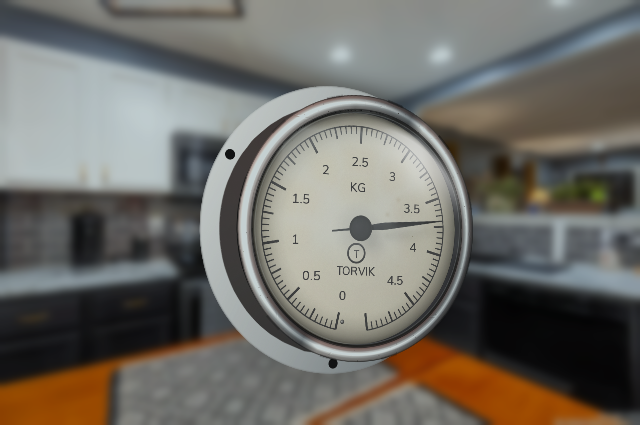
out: value=3.7 unit=kg
